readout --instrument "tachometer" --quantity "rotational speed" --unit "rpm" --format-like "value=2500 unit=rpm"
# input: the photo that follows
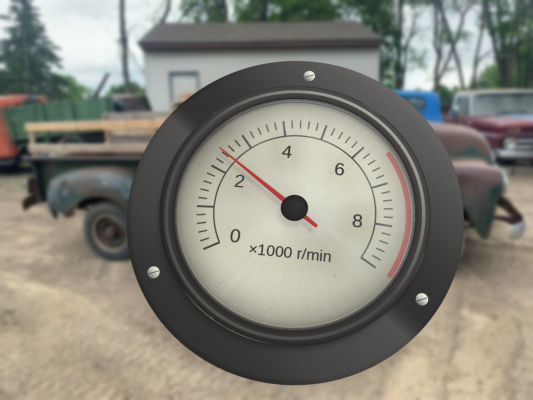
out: value=2400 unit=rpm
